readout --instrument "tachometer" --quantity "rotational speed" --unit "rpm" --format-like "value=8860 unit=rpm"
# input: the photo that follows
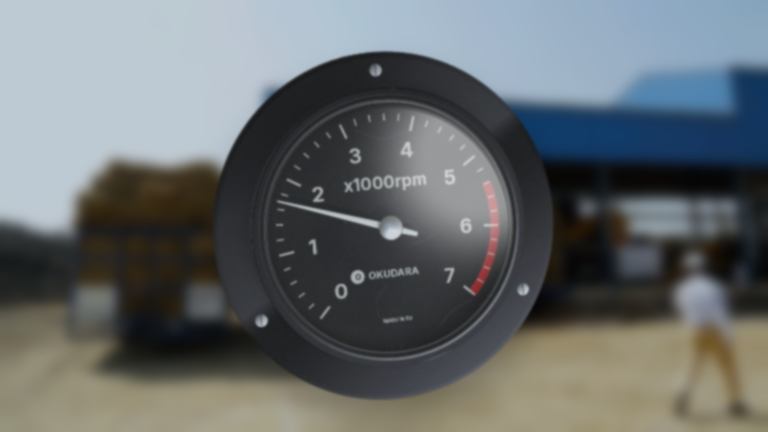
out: value=1700 unit=rpm
